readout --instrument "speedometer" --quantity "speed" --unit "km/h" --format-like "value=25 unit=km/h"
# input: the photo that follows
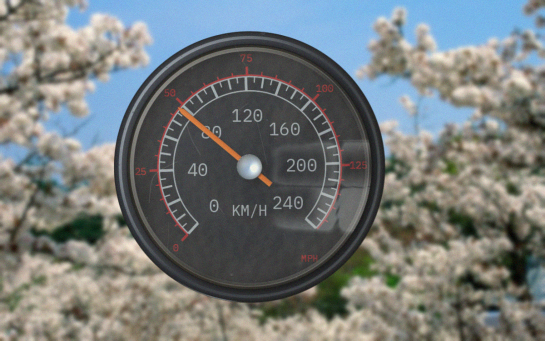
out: value=77.5 unit=km/h
